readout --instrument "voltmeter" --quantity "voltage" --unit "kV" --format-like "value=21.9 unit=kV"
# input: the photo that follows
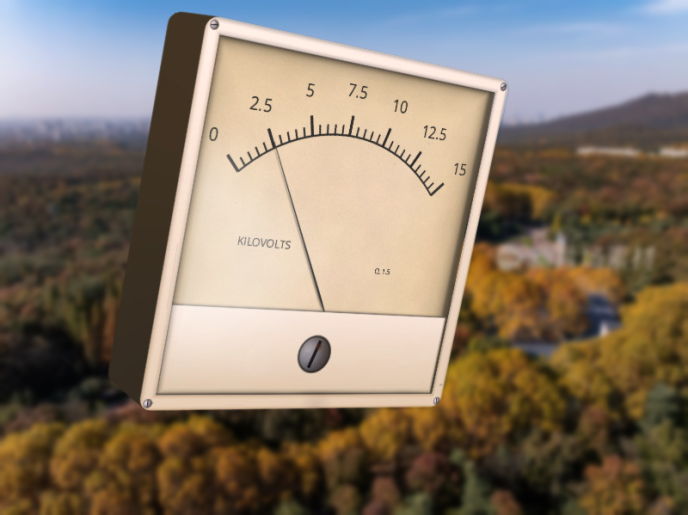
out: value=2.5 unit=kV
